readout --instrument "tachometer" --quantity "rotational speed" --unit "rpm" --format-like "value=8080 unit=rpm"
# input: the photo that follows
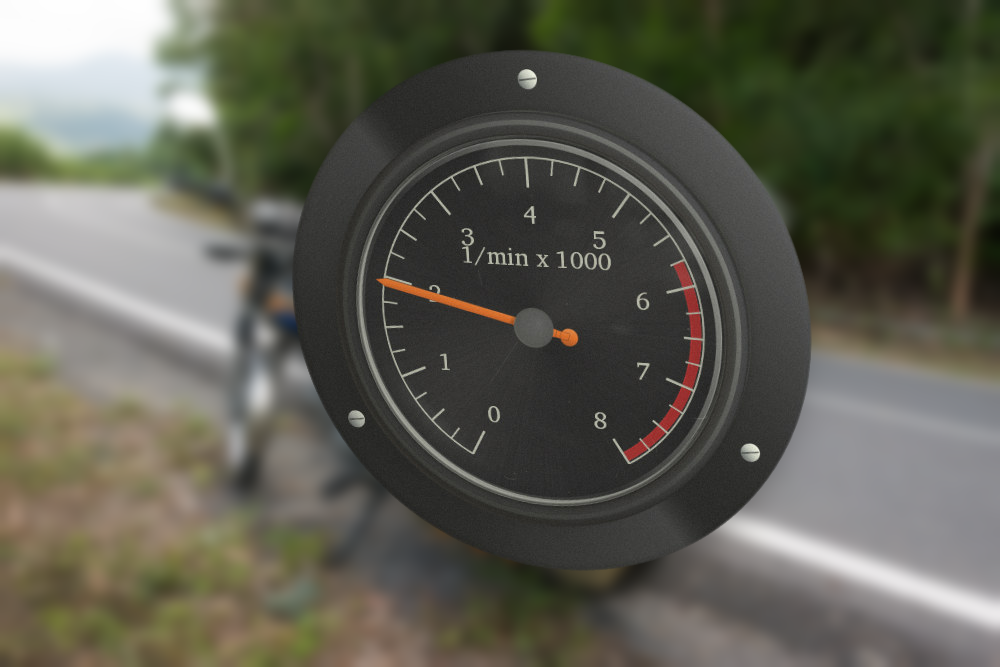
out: value=2000 unit=rpm
